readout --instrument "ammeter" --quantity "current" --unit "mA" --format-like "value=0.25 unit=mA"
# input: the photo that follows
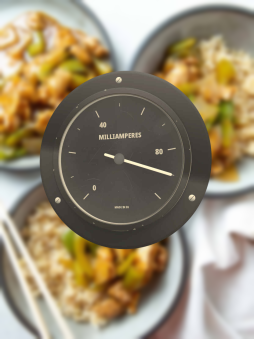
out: value=90 unit=mA
